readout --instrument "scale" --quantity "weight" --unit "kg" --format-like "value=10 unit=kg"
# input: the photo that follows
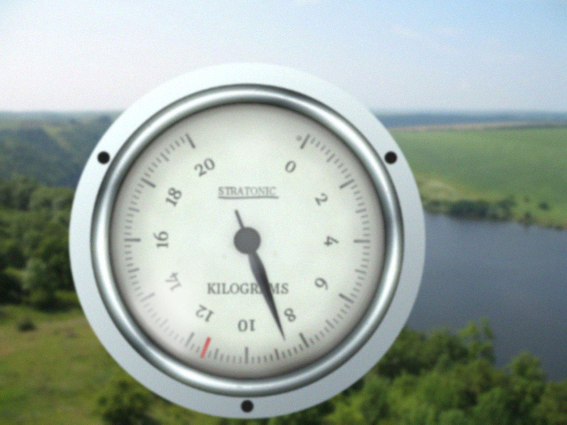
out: value=8.6 unit=kg
